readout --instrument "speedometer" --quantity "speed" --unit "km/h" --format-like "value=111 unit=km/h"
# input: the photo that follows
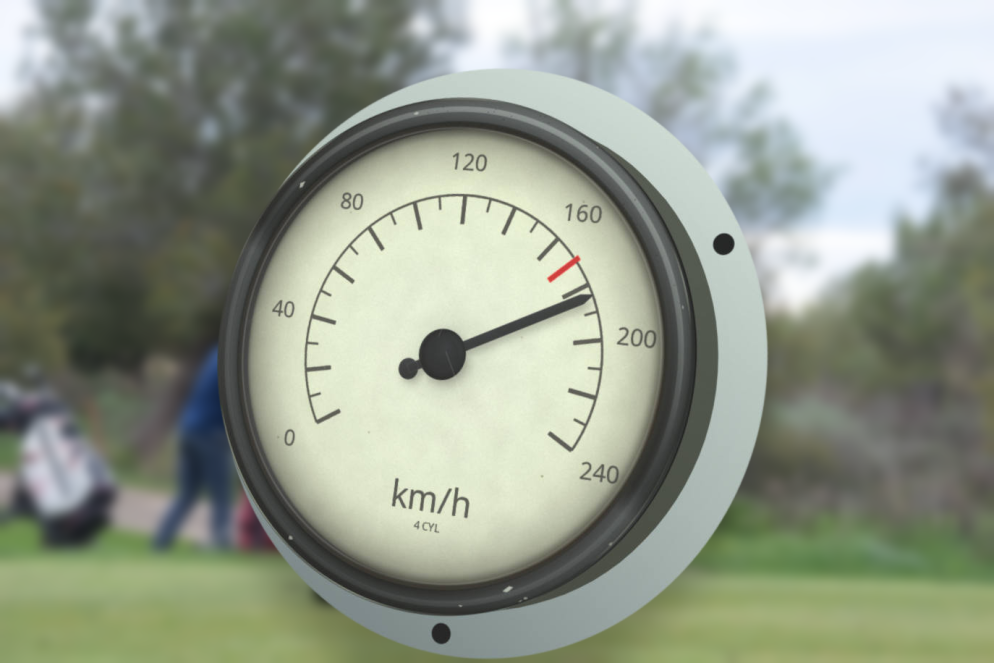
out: value=185 unit=km/h
